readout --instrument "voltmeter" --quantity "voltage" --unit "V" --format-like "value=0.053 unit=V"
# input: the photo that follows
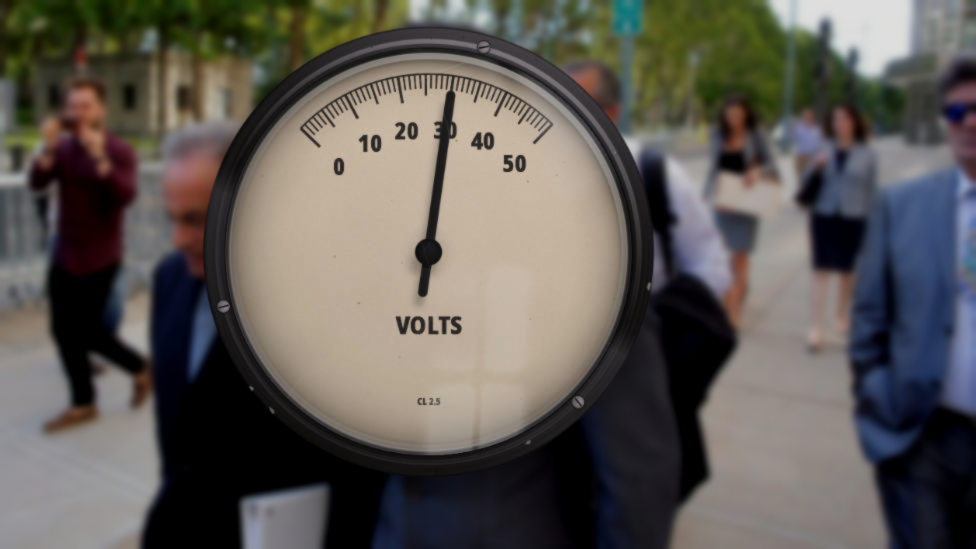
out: value=30 unit=V
